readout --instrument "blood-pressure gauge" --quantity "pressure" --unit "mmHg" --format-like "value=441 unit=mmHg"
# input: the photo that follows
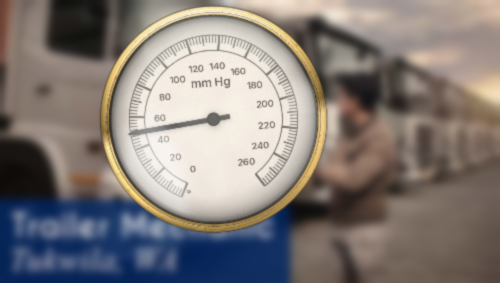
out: value=50 unit=mmHg
